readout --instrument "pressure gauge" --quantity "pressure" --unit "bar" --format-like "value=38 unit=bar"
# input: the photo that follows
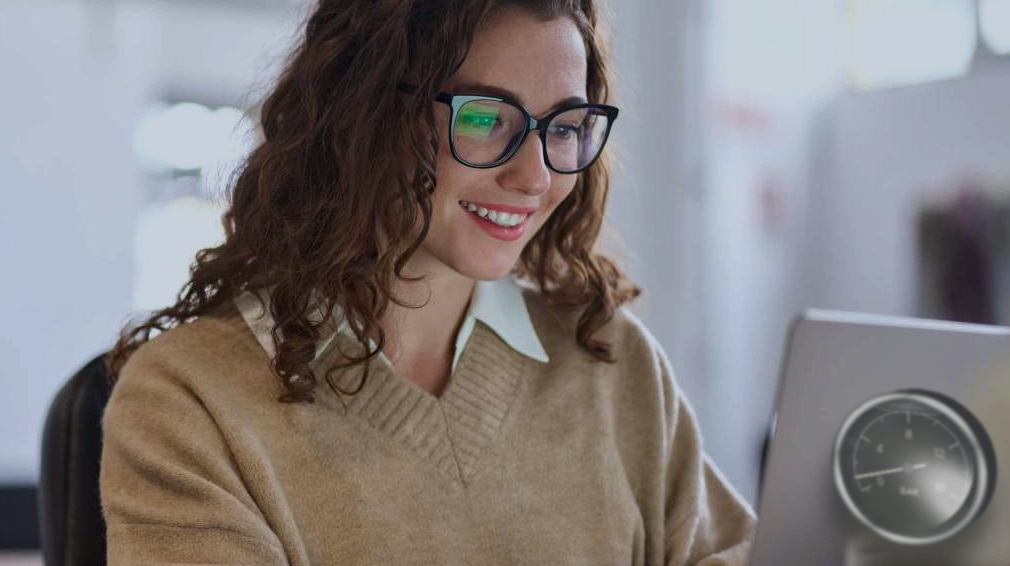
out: value=1 unit=bar
